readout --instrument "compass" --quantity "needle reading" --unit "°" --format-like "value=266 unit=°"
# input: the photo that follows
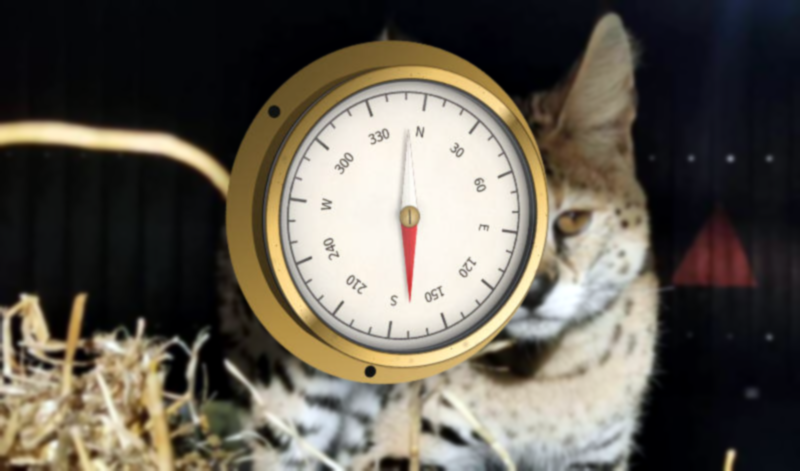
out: value=170 unit=°
